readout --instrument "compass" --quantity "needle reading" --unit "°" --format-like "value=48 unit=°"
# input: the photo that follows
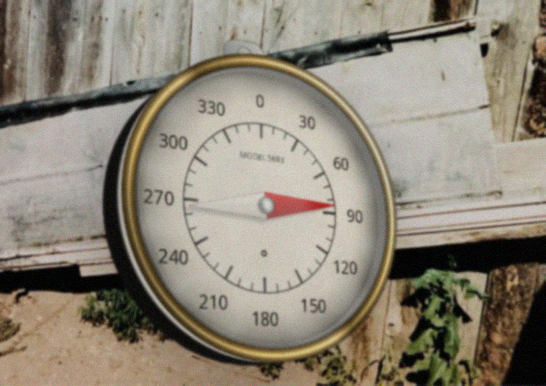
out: value=85 unit=°
